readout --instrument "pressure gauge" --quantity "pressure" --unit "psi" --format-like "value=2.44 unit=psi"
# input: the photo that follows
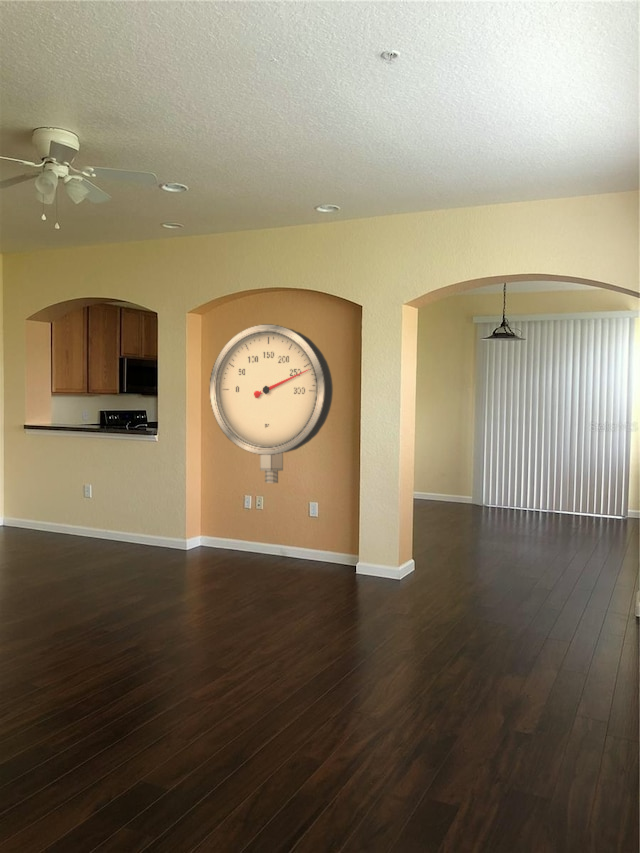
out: value=260 unit=psi
